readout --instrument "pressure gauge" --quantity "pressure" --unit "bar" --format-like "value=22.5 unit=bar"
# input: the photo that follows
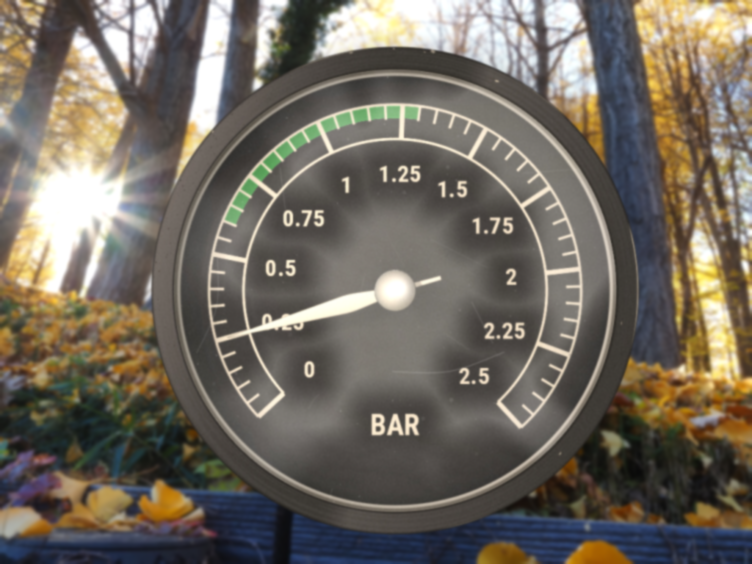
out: value=0.25 unit=bar
